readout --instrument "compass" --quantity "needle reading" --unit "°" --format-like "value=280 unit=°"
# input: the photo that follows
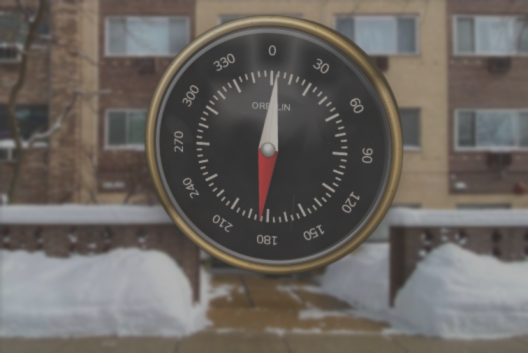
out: value=185 unit=°
